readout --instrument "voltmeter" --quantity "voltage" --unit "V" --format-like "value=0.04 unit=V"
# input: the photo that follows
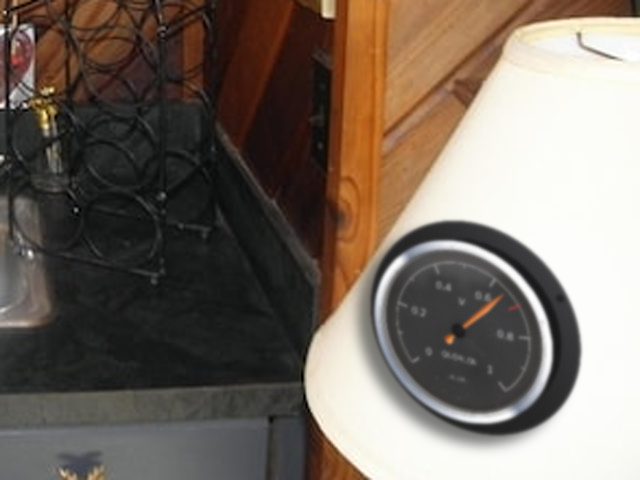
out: value=0.65 unit=V
